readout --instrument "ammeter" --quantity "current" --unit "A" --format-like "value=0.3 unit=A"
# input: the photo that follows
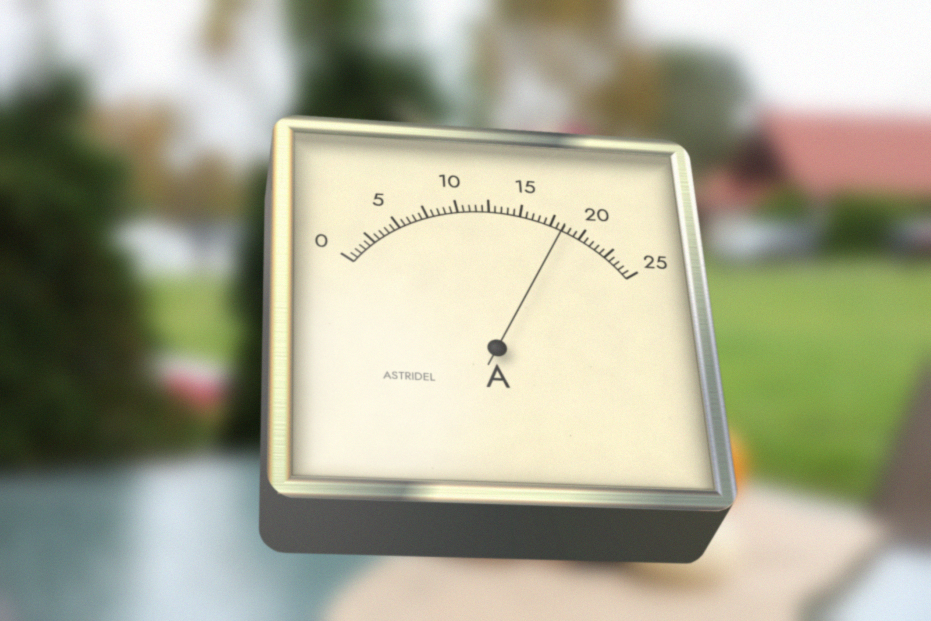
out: value=18.5 unit=A
